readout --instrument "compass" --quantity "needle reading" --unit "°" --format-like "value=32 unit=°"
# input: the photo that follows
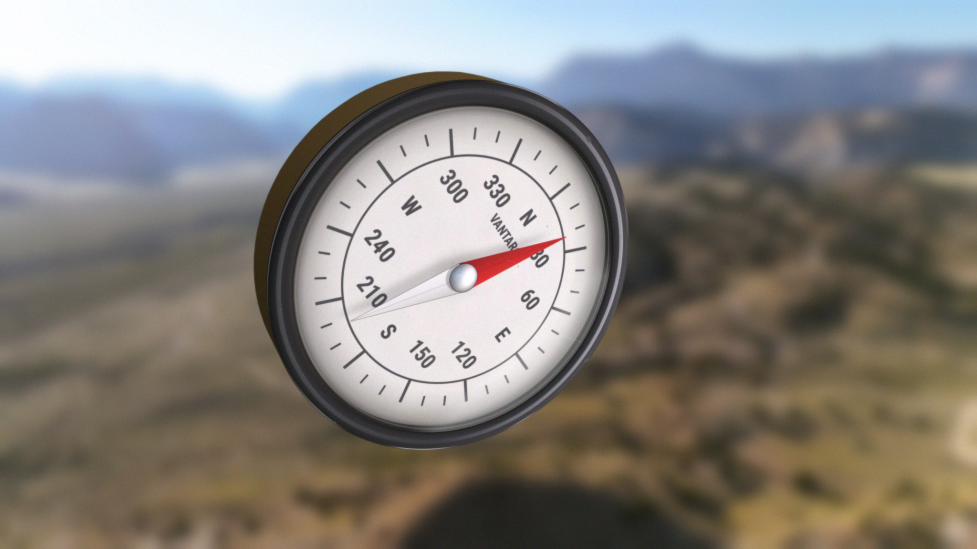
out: value=20 unit=°
